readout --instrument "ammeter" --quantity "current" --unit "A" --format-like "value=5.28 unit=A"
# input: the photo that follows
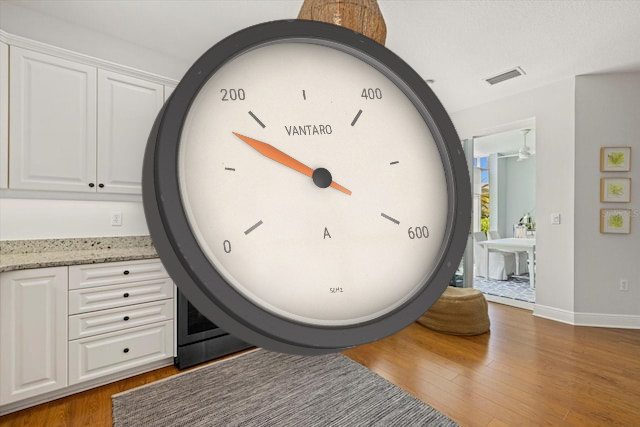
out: value=150 unit=A
